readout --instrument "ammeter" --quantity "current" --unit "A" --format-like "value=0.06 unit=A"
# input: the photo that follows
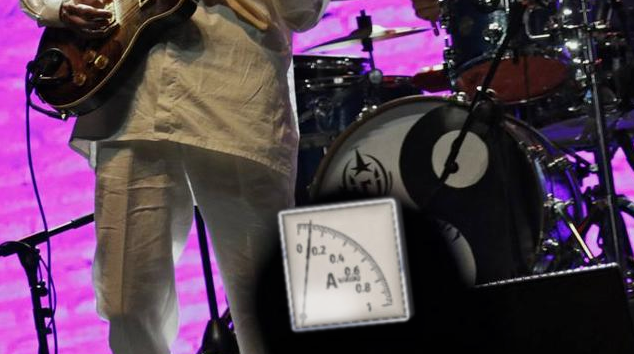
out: value=0.1 unit=A
